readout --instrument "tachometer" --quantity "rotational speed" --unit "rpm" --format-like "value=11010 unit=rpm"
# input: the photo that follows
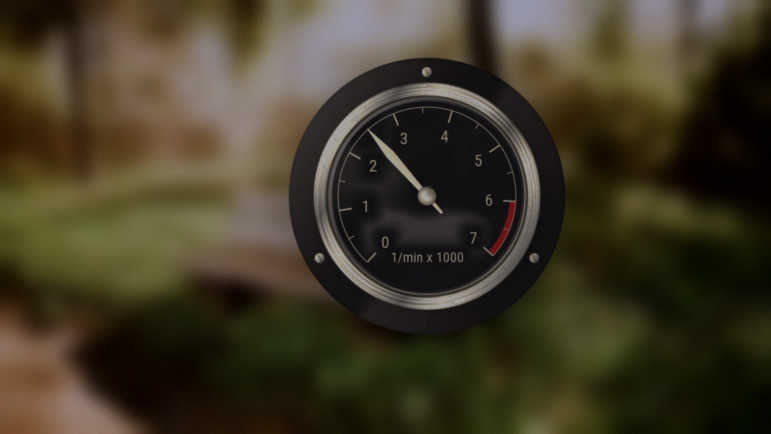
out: value=2500 unit=rpm
